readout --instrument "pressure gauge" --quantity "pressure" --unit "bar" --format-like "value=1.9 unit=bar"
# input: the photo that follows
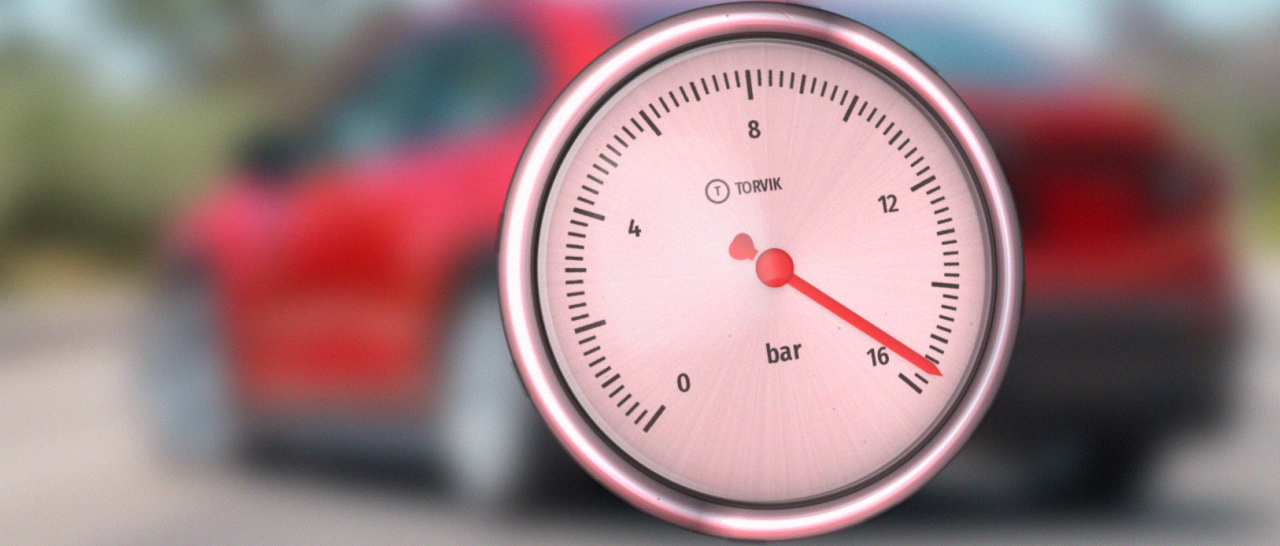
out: value=15.6 unit=bar
